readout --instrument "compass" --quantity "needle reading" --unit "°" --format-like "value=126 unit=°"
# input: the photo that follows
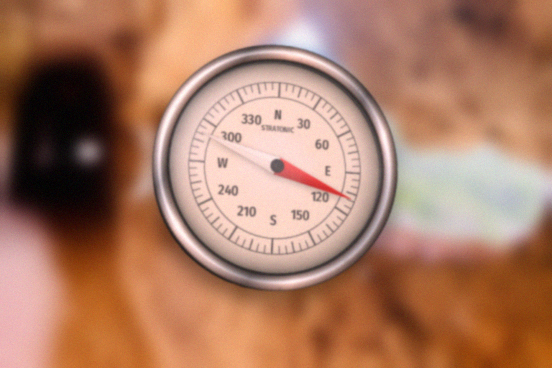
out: value=110 unit=°
